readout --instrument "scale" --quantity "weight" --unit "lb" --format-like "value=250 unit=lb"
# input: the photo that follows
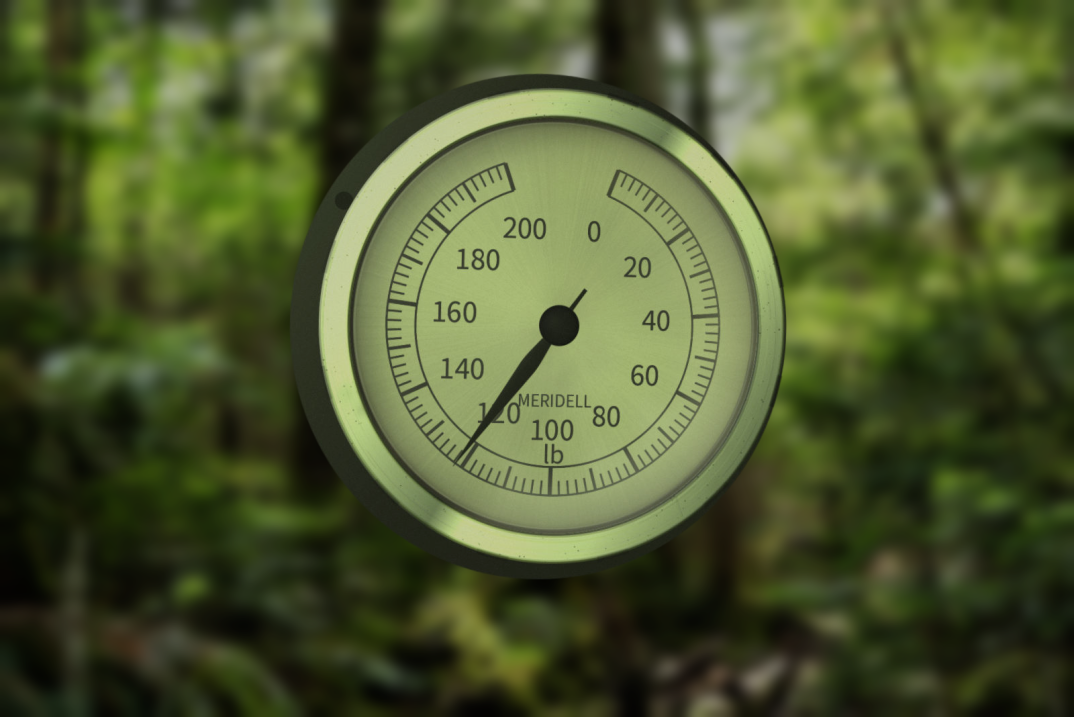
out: value=122 unit=lb
